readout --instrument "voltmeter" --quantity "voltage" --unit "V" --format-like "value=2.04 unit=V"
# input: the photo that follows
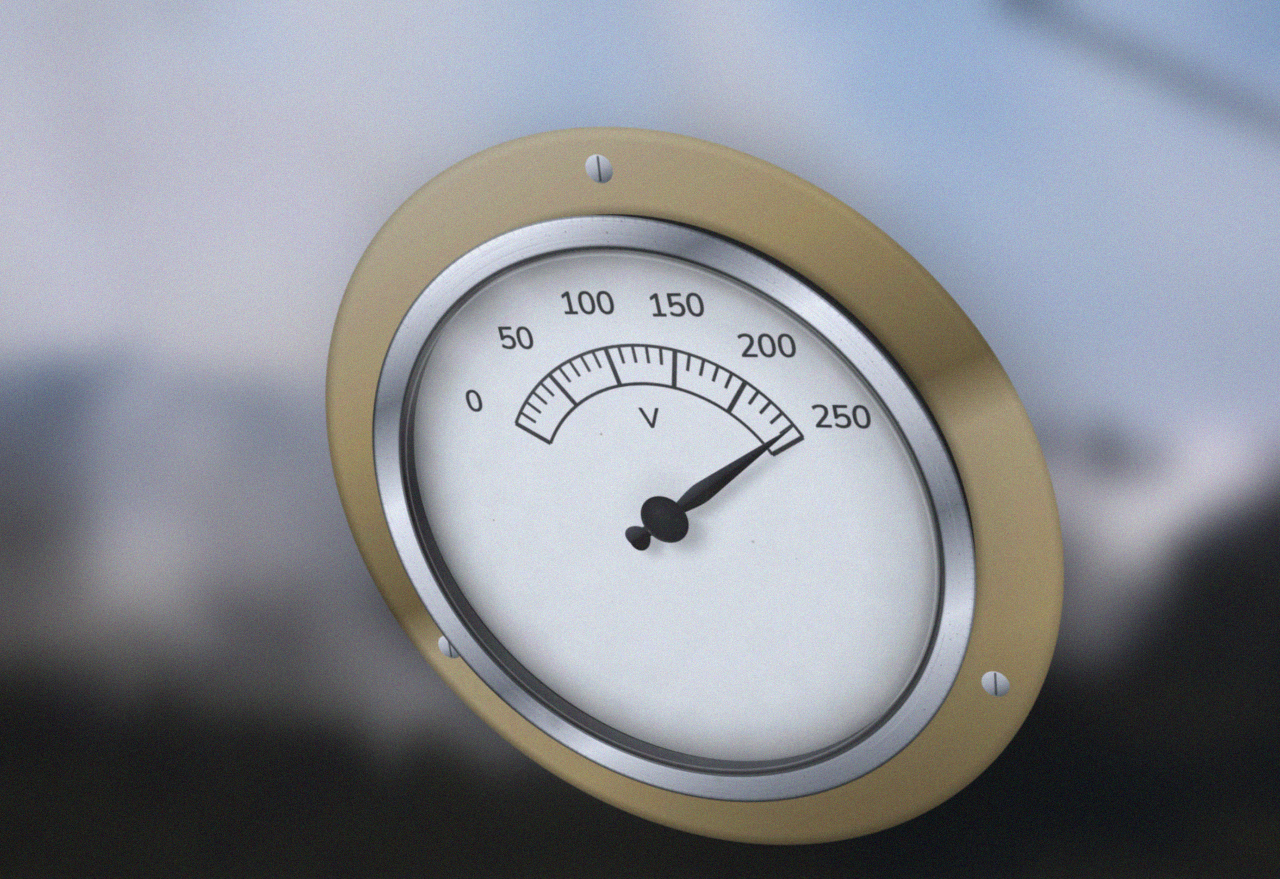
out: value=240 unit=V
